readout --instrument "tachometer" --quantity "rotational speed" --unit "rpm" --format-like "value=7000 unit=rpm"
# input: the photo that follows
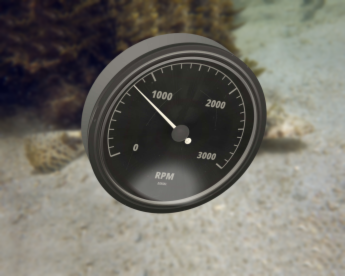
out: value=800 unit=rpm
